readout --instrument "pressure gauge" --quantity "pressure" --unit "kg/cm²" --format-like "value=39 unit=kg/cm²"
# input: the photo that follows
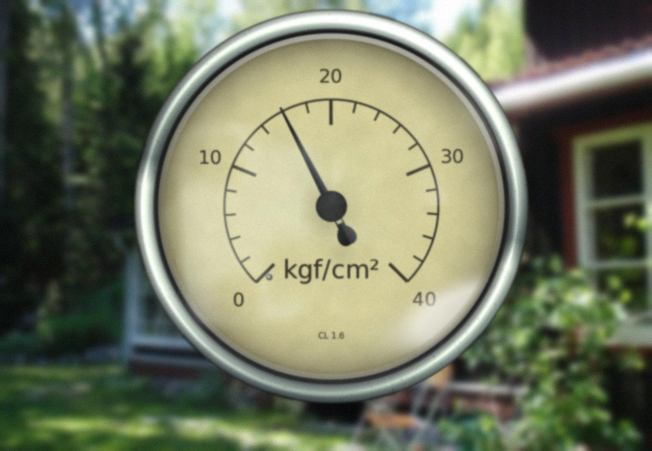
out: value=16 unit=kg/cm²
